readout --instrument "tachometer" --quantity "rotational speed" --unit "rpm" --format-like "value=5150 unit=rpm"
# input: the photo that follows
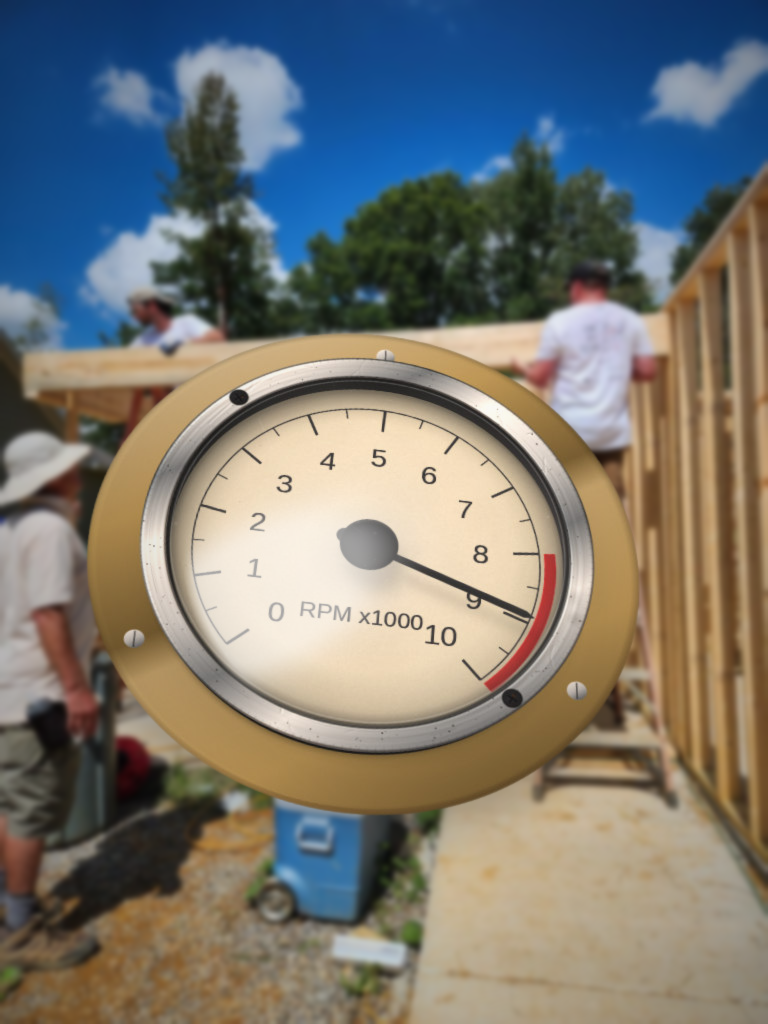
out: value=9000 unit=rpm
